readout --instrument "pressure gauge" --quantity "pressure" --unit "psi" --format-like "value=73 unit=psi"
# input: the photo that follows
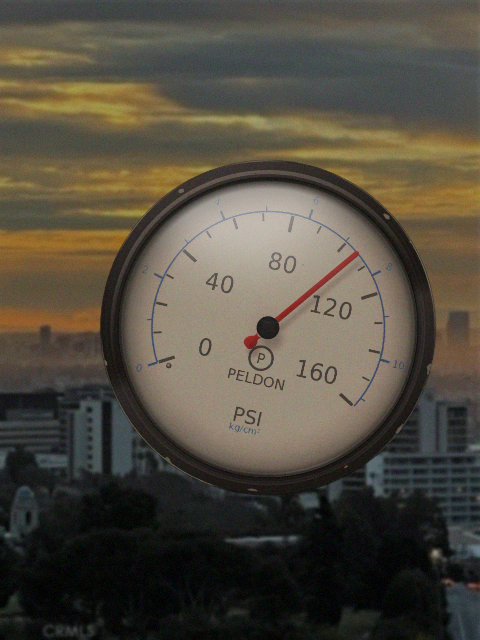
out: value=105 unit=psi
